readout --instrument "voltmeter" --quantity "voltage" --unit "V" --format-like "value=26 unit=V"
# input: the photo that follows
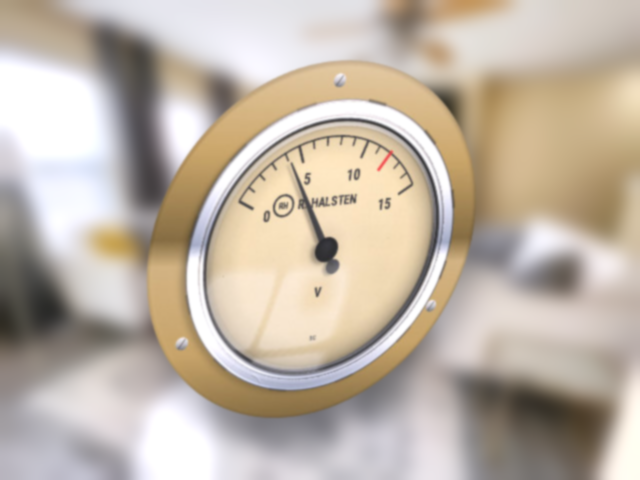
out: value=4 unit=V
